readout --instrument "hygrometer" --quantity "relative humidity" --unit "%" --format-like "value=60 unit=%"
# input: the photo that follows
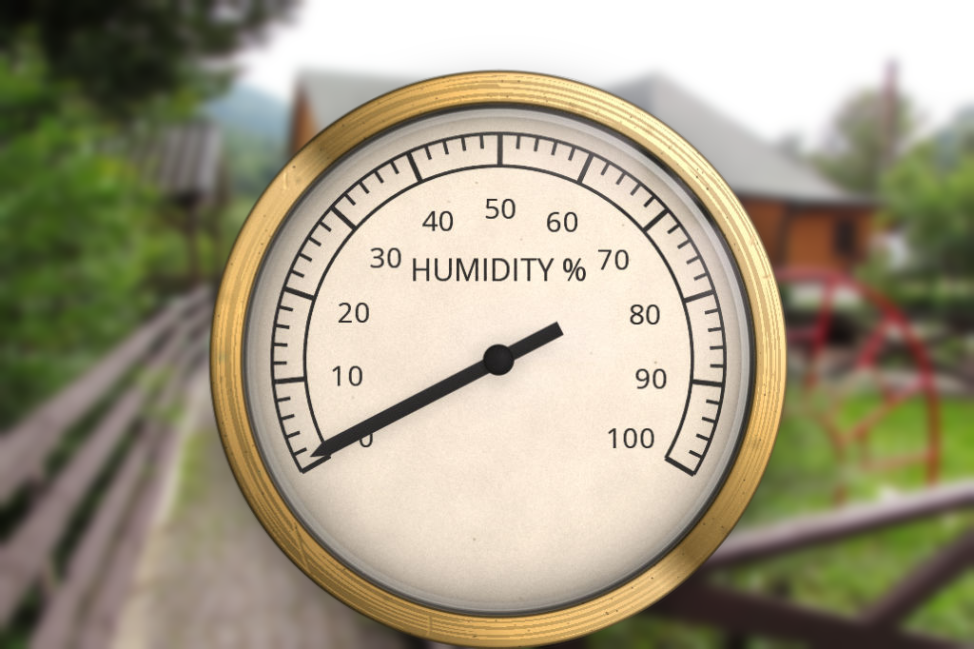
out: value=1 unit=%
